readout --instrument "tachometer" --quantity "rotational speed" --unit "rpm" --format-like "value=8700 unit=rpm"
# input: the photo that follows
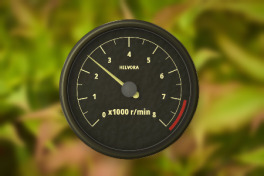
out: value=2500 unit=rpm
